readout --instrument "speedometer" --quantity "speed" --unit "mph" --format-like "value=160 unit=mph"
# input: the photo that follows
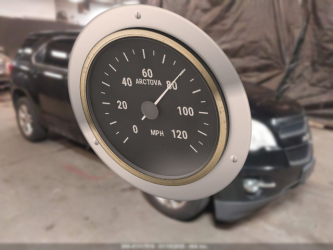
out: value=80 unit=mph
